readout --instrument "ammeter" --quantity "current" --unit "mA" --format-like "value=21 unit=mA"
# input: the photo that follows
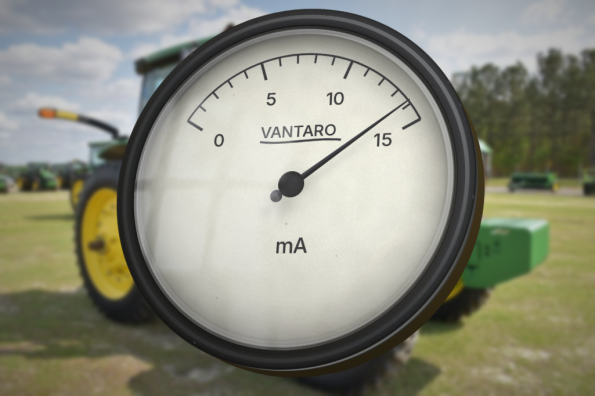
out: value=14 unit=mA
